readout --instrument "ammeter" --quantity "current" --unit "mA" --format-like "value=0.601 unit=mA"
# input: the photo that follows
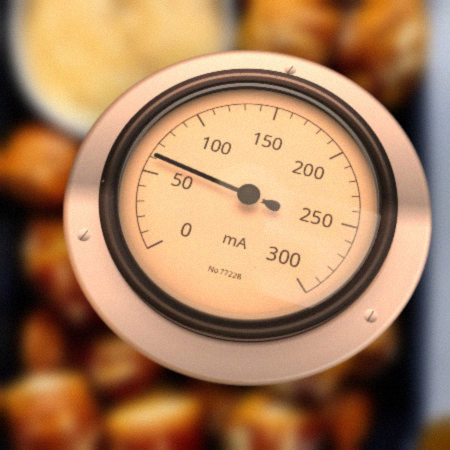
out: value=60 unit=mA
